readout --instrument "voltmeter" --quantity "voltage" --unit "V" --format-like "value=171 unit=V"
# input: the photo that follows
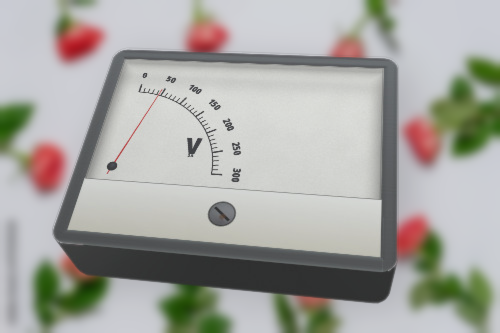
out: value=50 unit=V
